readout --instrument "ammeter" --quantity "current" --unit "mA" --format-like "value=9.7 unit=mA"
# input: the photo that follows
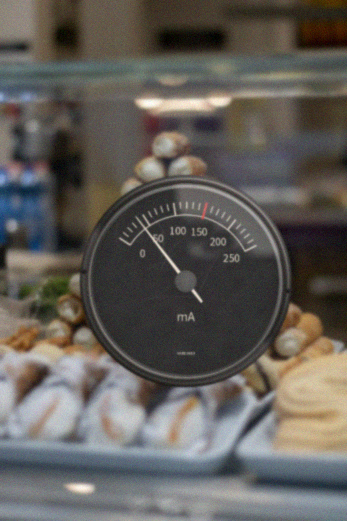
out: value=40 unit=mA
